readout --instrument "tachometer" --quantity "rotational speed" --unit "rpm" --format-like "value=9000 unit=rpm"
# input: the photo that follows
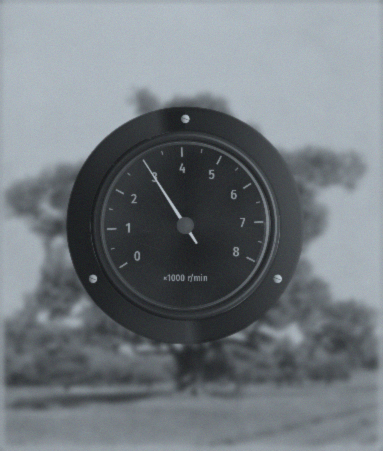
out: value=3000 unit=rpm
